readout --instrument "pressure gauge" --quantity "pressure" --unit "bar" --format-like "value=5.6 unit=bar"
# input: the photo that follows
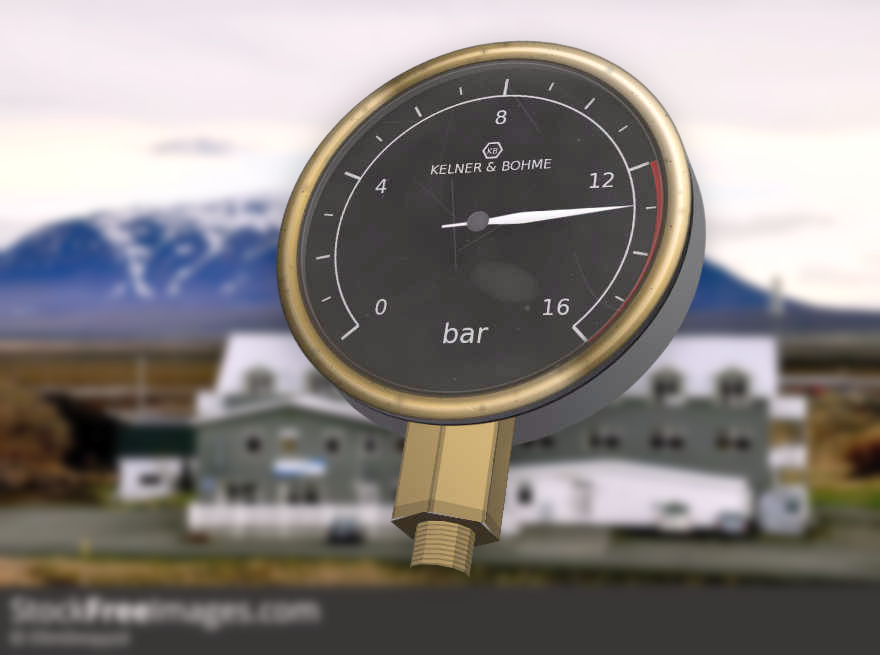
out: value=13 unit=bar
